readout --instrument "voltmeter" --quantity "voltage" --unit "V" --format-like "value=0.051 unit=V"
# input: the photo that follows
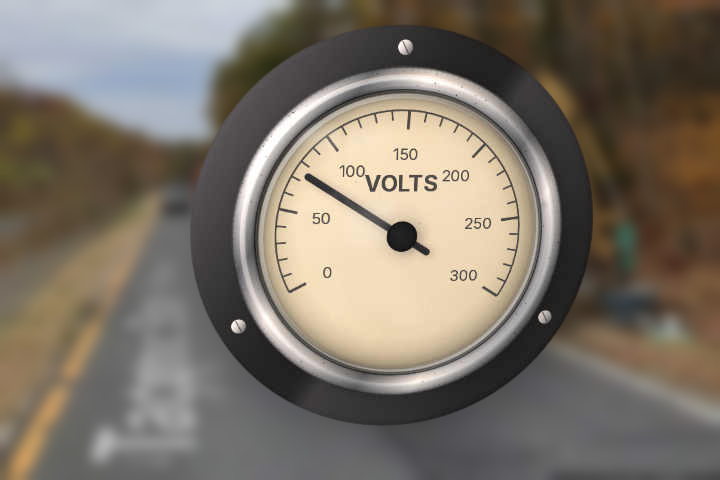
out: value=75 unit=V
